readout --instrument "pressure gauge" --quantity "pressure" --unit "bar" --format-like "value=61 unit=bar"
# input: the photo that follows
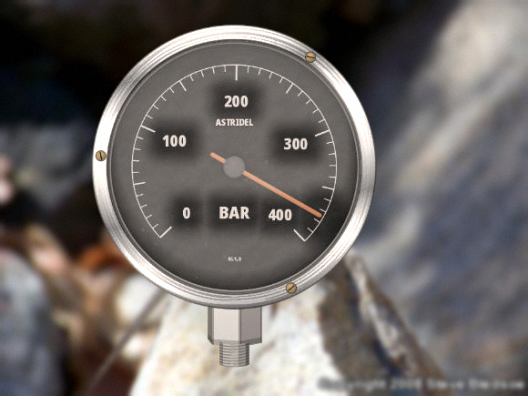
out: value=375 unit=bar
